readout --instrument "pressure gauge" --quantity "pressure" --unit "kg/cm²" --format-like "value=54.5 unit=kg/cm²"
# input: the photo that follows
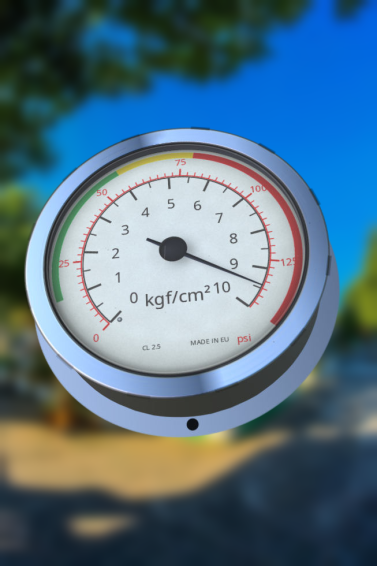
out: value=9.5 unit=kg/cm²
